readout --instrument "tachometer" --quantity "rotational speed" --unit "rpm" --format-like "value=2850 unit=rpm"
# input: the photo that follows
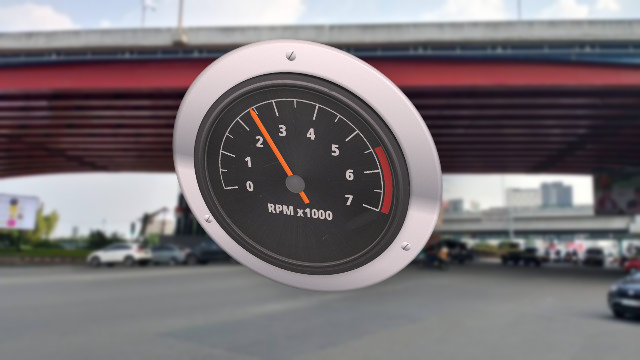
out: value=2500 unit=rpm
